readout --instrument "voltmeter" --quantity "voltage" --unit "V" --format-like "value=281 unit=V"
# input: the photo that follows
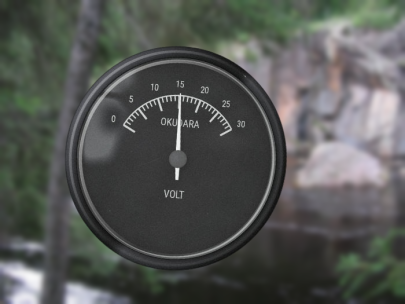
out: value=15 unit=V
